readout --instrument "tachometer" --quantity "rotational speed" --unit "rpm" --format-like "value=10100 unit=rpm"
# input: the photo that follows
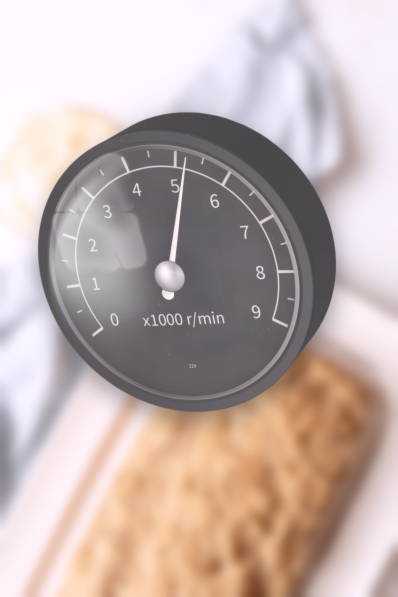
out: value=5250 unit=rpm
